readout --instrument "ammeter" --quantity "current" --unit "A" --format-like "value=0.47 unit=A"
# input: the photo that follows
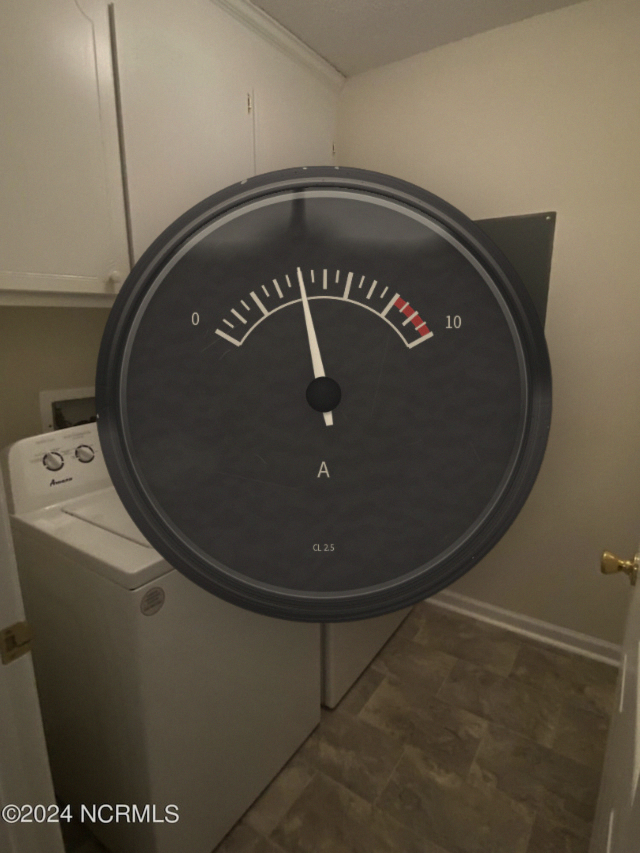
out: value=4 unit=A
